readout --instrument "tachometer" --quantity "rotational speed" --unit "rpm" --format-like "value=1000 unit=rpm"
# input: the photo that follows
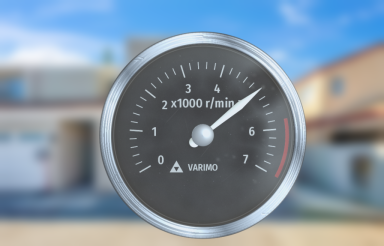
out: value=5000 unit=rpm
